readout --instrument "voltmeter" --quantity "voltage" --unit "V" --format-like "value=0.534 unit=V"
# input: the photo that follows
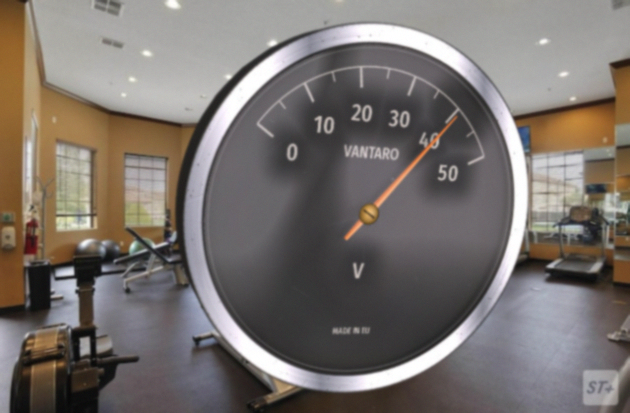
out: value=40 unit=V
